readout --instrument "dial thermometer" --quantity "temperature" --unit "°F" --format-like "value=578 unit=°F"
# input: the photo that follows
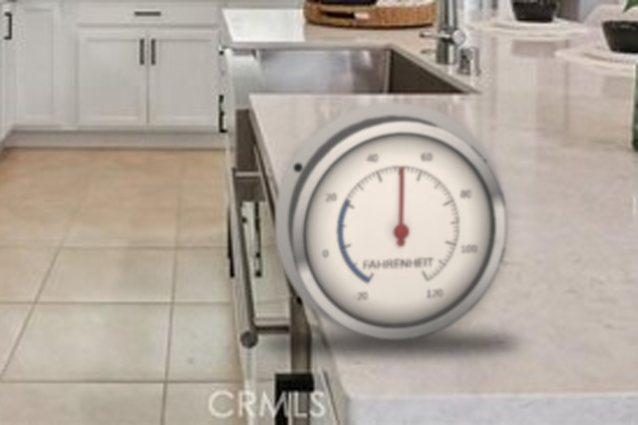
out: value=50 unit=°F
